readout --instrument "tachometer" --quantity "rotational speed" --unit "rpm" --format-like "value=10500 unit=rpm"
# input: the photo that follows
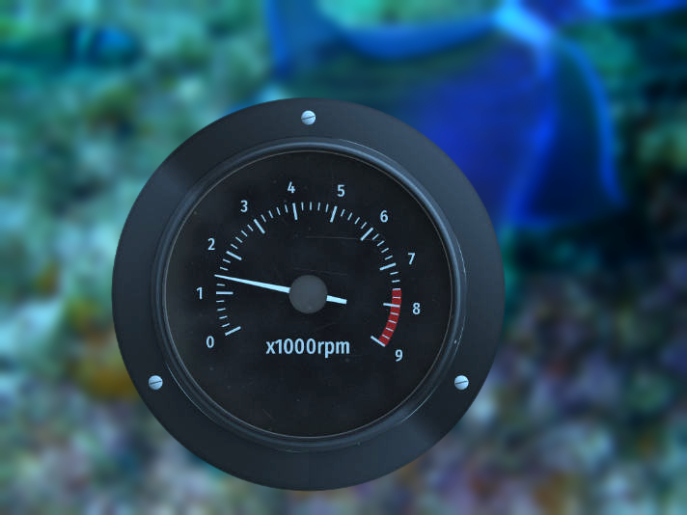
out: value=1400 unit=rpm
